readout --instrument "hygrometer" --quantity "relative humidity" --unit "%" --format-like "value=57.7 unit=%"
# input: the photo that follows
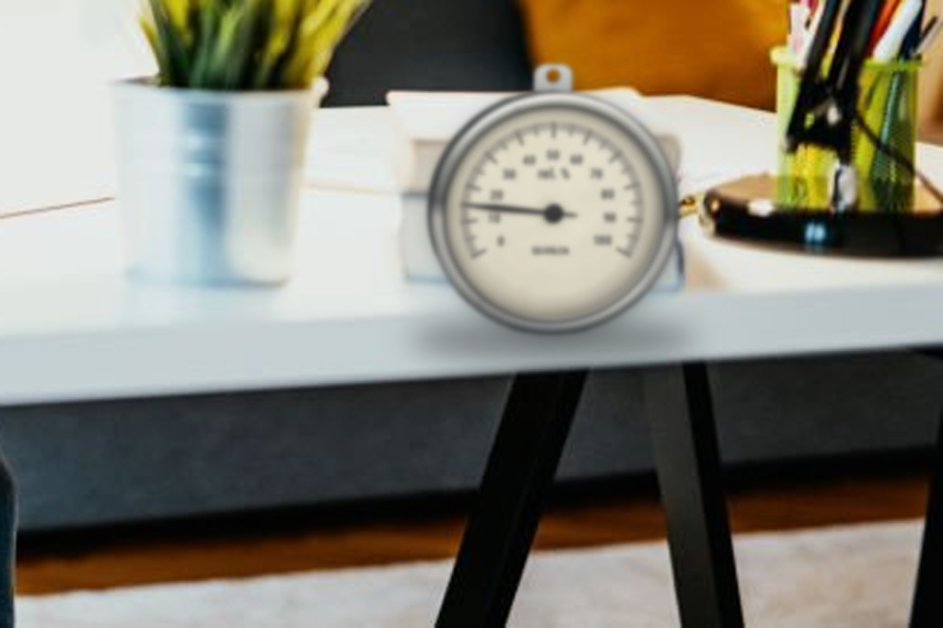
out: value=15 unit=%
